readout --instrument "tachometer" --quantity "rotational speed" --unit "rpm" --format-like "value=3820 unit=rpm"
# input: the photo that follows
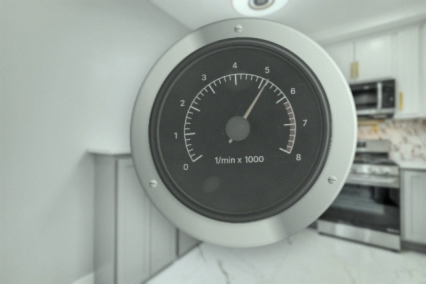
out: value=5200 unit=rpm
